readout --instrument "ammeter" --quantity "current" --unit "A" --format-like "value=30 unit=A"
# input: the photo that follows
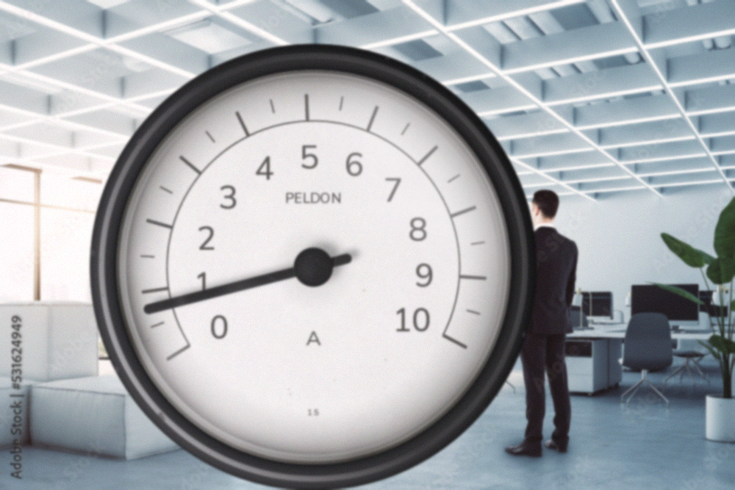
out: value=0.75 unit=A
